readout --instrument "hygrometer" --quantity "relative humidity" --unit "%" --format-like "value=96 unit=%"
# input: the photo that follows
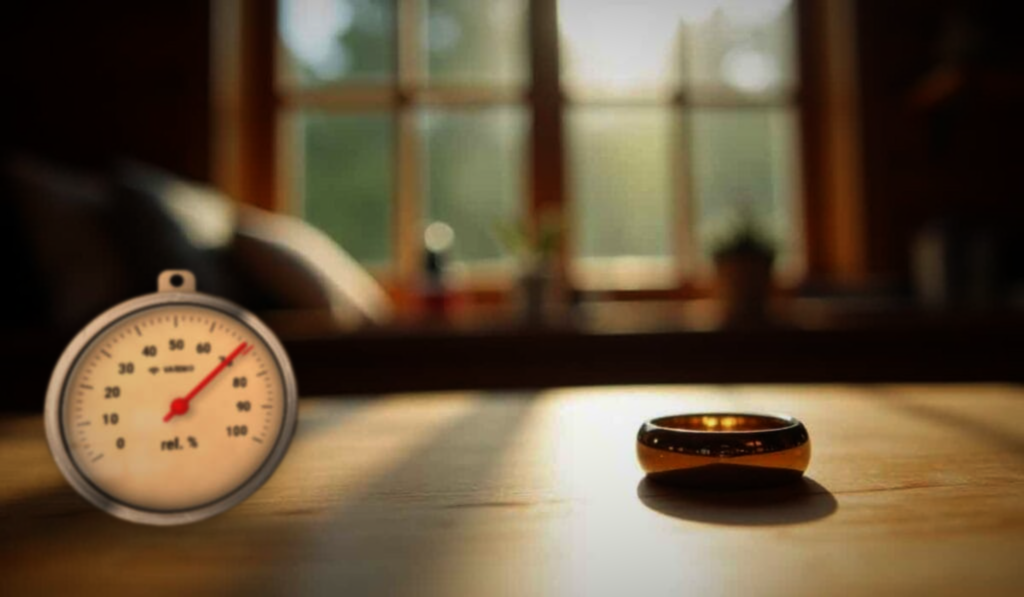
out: value=70 unit=%
